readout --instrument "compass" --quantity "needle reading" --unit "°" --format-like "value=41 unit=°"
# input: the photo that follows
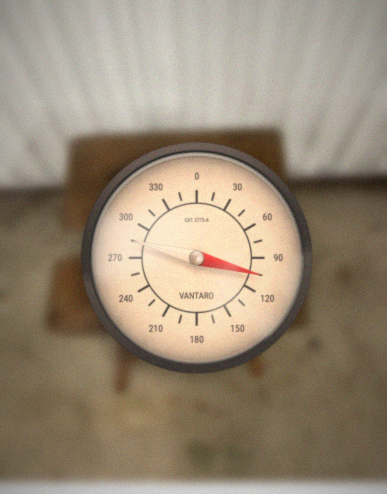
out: value=105 unit=°
